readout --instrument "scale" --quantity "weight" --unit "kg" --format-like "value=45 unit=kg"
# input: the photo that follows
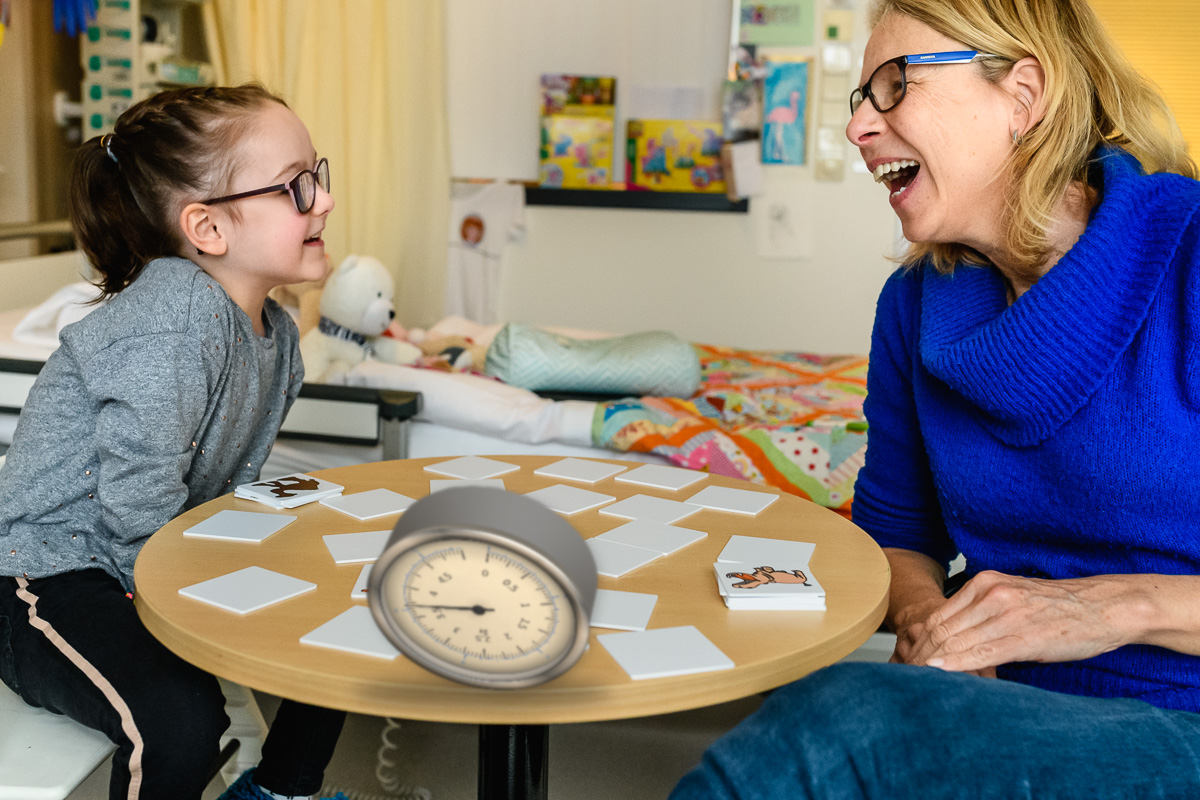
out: value=3.75 unit=kg
